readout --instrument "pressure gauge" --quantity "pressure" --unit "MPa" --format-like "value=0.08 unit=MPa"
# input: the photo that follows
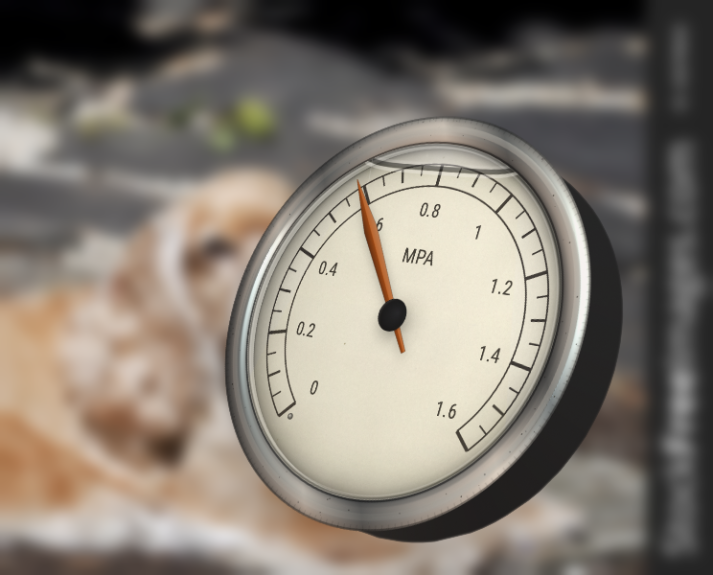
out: value=0.6 unit=MPa
